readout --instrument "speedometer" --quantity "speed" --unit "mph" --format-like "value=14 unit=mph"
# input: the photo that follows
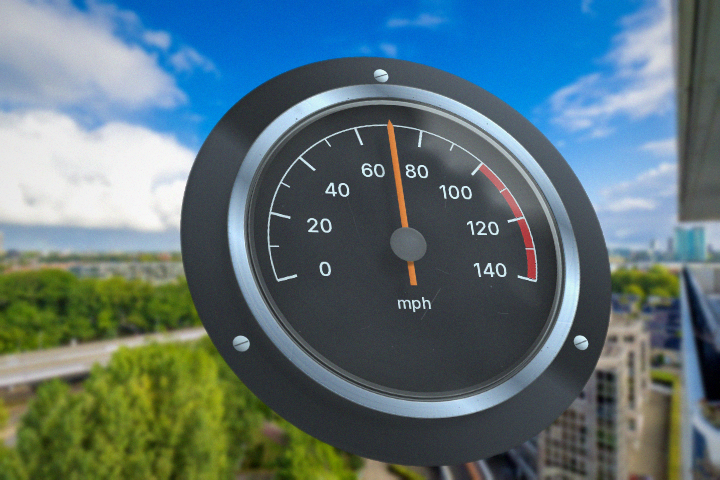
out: value=70 unit=mph
